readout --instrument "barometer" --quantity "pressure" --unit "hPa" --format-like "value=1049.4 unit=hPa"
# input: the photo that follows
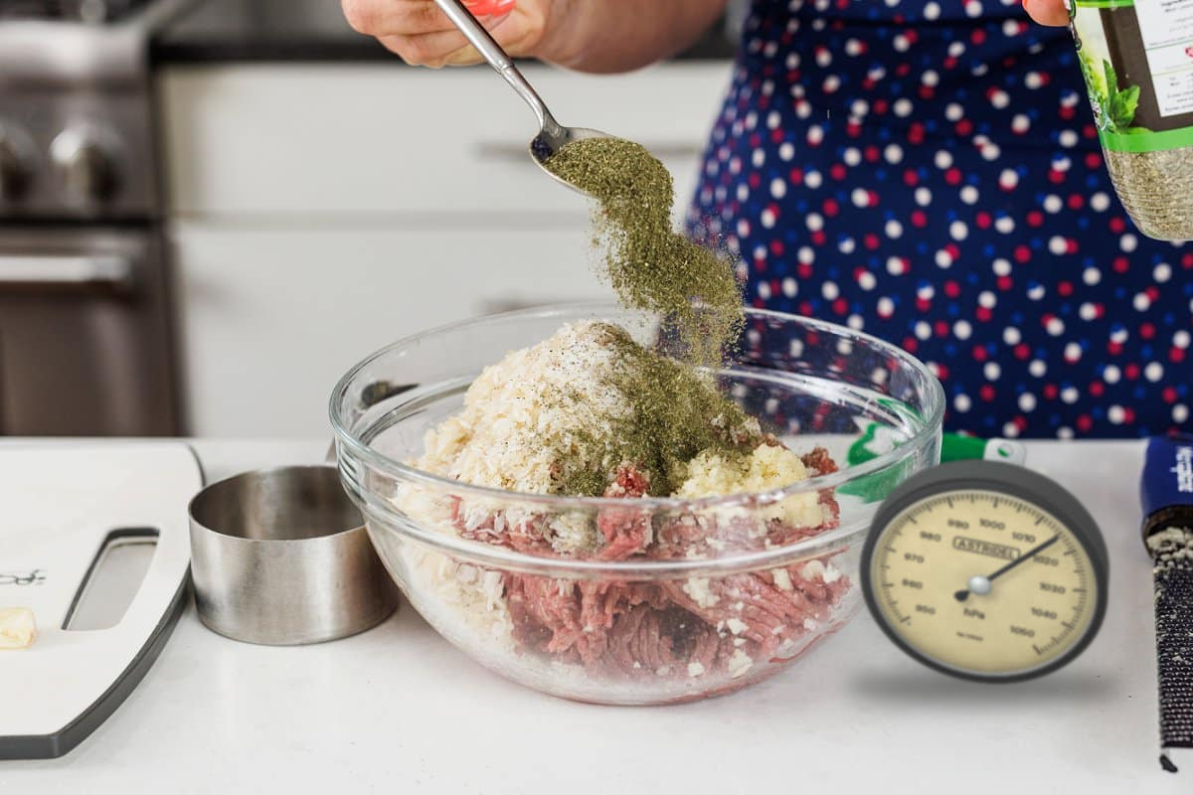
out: value=1015 unit=hPa
